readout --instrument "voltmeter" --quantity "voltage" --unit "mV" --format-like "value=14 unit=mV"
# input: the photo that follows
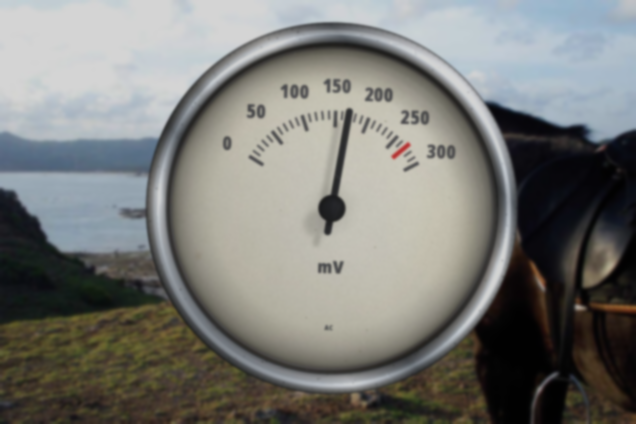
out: value=170 unit=mV
